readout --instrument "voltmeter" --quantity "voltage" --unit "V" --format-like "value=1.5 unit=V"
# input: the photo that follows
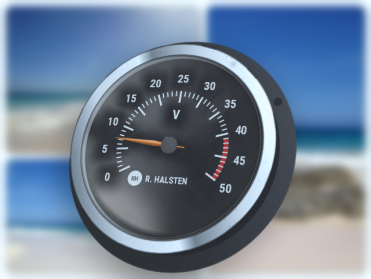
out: value=7 unit=V
